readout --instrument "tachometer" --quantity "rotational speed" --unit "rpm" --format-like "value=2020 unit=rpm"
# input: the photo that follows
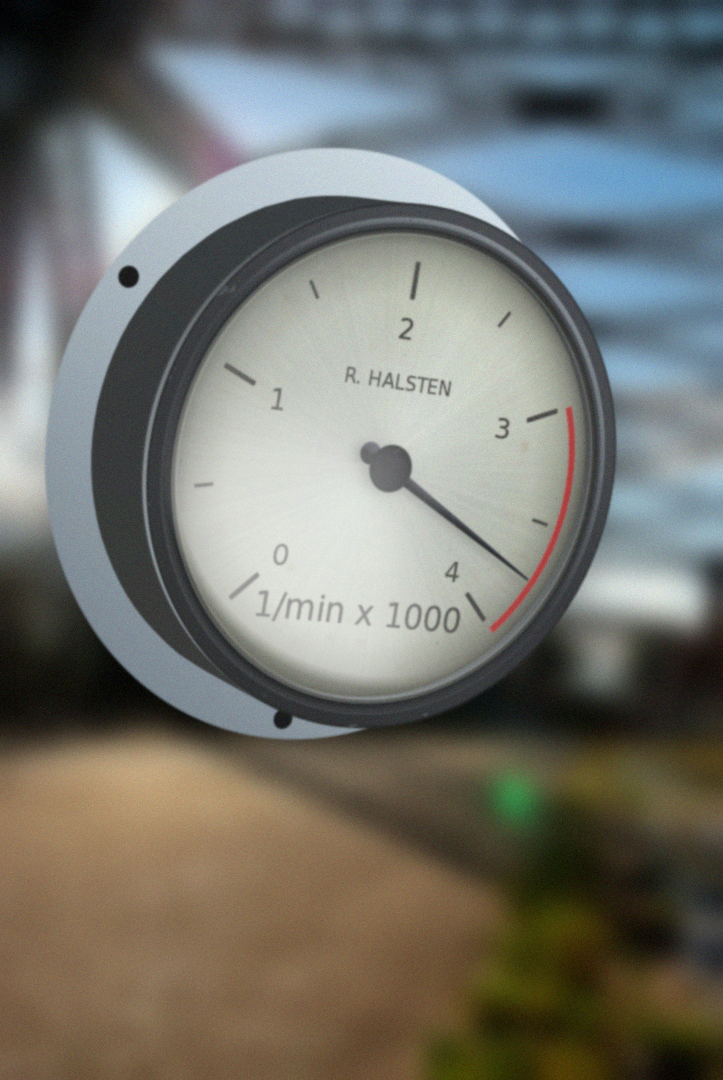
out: value=3750 unit=rpm
